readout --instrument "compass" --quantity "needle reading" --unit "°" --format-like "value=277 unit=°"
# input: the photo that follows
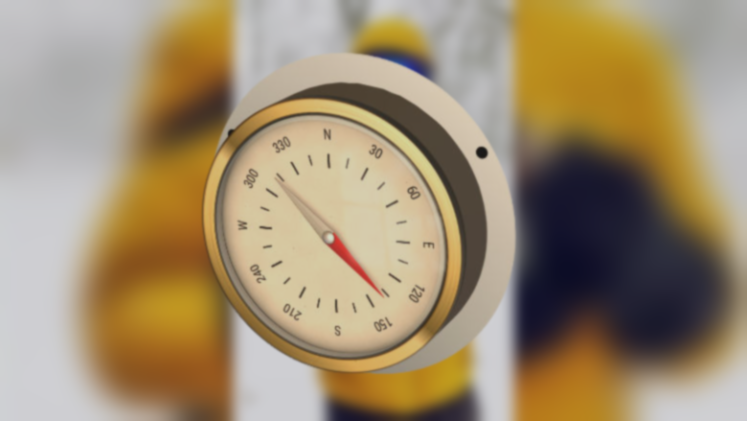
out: value=135 unit=°
